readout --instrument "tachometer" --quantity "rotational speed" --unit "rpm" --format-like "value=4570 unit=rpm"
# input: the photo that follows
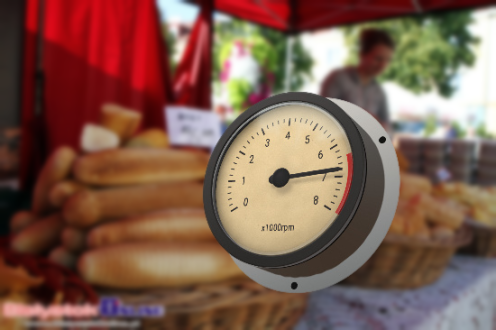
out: value=6800 unit=rpm
